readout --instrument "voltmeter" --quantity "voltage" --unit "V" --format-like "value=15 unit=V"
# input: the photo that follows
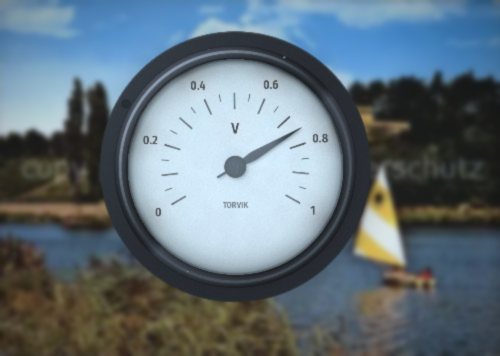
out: value=0.75 unit=V
